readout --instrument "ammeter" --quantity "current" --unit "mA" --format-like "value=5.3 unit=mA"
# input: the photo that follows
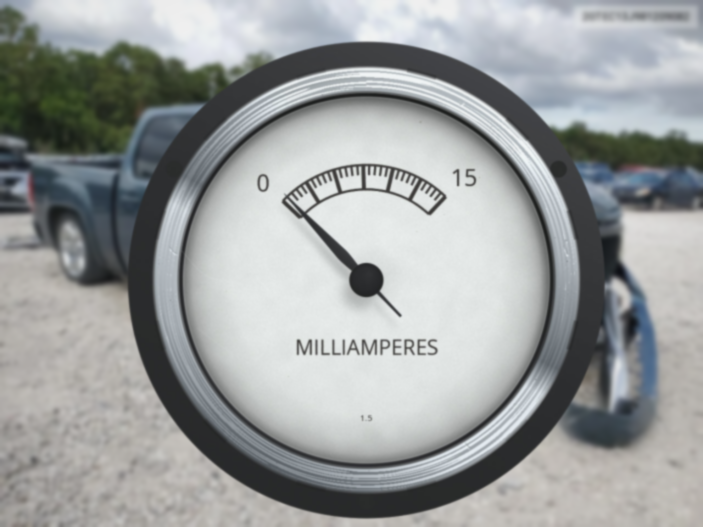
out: value=0.5 unit=mA
